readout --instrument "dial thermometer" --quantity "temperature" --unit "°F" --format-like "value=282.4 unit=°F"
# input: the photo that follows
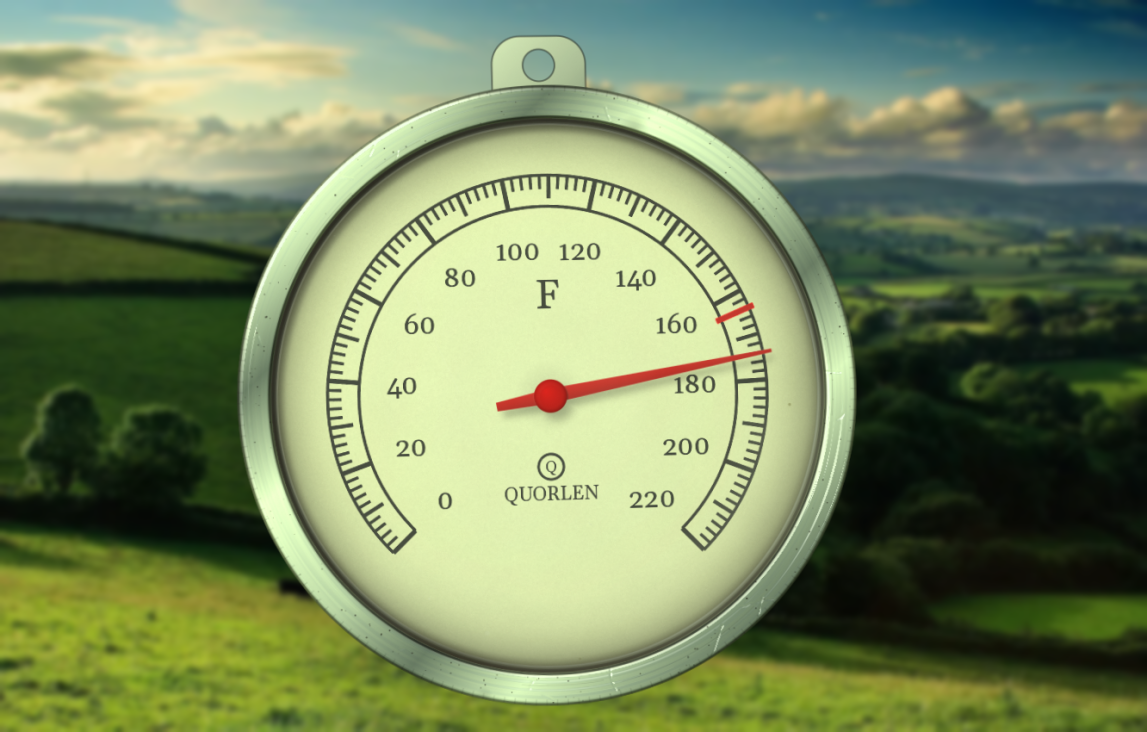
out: value=174 unit=°F
